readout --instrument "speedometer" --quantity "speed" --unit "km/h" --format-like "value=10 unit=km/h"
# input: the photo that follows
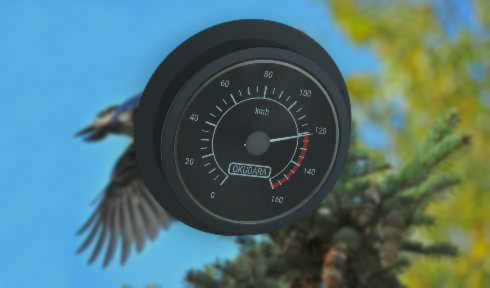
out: value=120 unit=km/h
